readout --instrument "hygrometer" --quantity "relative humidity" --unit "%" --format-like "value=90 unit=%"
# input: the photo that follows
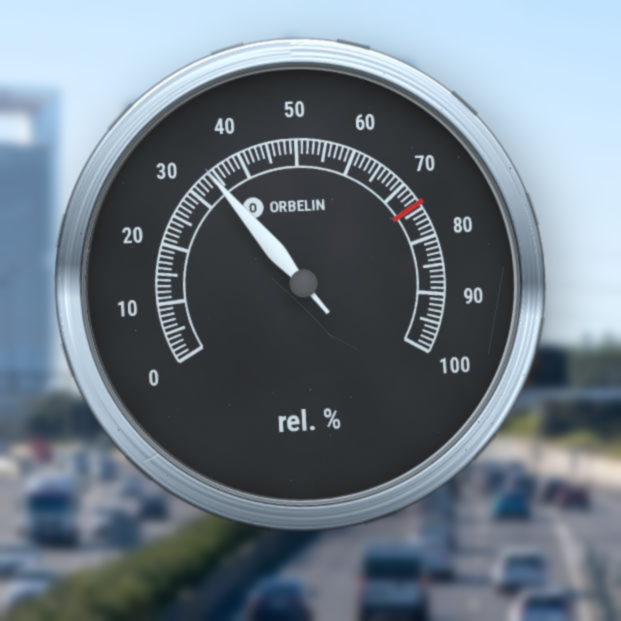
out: value=34 unit=%
